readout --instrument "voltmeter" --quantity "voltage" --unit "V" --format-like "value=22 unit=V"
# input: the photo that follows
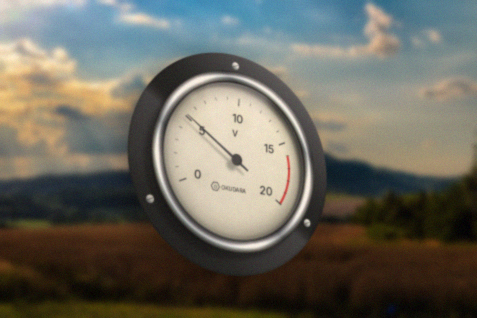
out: value=5 unit=V
